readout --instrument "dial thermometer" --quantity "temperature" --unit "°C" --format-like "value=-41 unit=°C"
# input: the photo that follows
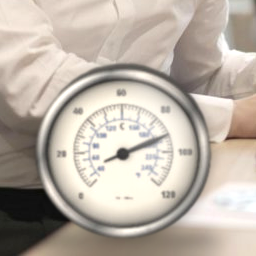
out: value=90 unit=°C
